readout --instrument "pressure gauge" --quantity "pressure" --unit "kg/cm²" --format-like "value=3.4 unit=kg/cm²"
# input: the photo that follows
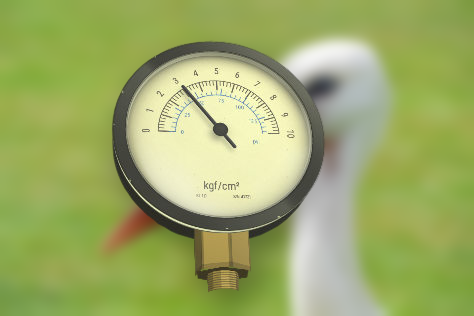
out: value=3 unit=kg/cm²
